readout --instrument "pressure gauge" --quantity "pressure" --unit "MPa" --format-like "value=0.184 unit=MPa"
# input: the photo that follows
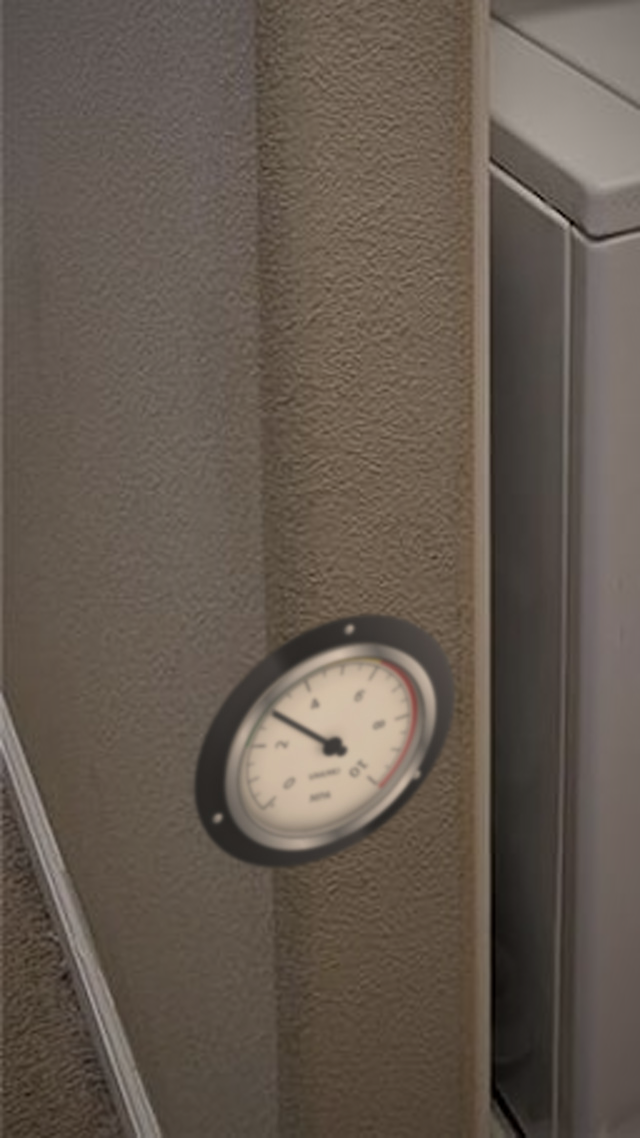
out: value=3 unit=MPa
